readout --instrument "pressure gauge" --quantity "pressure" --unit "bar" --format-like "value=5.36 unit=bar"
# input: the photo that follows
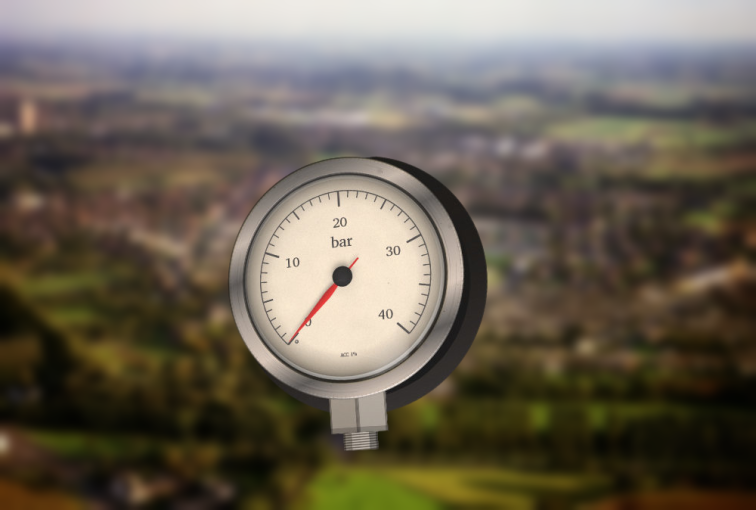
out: value=0 unit=bar
